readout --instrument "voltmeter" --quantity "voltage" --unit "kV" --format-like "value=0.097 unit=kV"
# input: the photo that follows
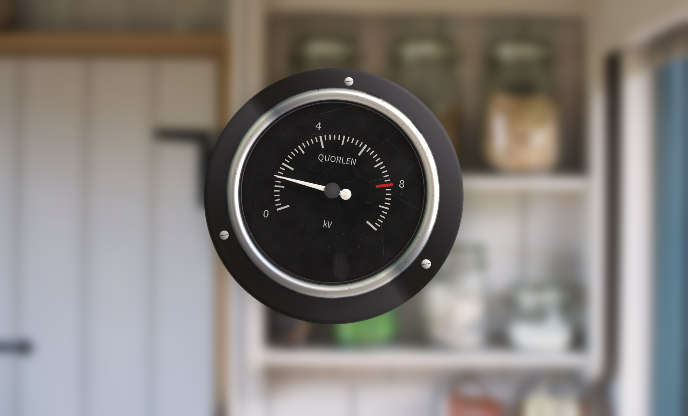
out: value=1.4 unit=kV
